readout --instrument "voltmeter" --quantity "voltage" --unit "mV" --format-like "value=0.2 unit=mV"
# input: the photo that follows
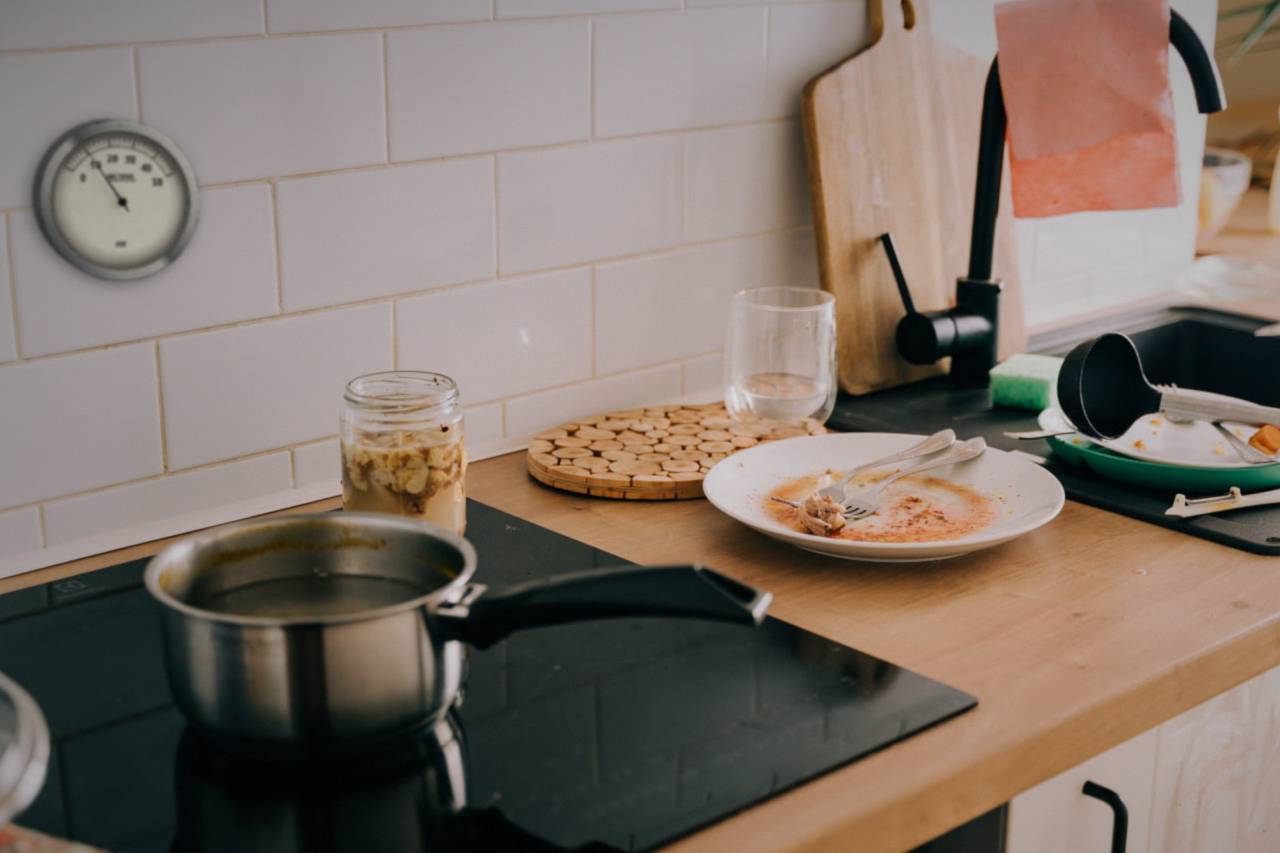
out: value=10 unit=mV
